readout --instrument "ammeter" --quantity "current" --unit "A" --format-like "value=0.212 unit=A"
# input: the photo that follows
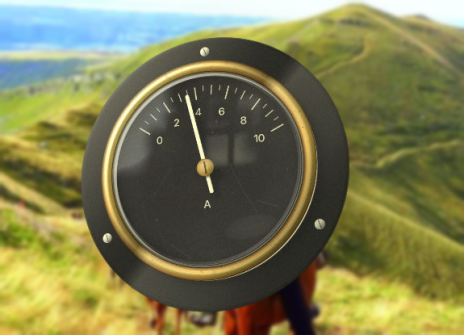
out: value=3.5 unit=A
